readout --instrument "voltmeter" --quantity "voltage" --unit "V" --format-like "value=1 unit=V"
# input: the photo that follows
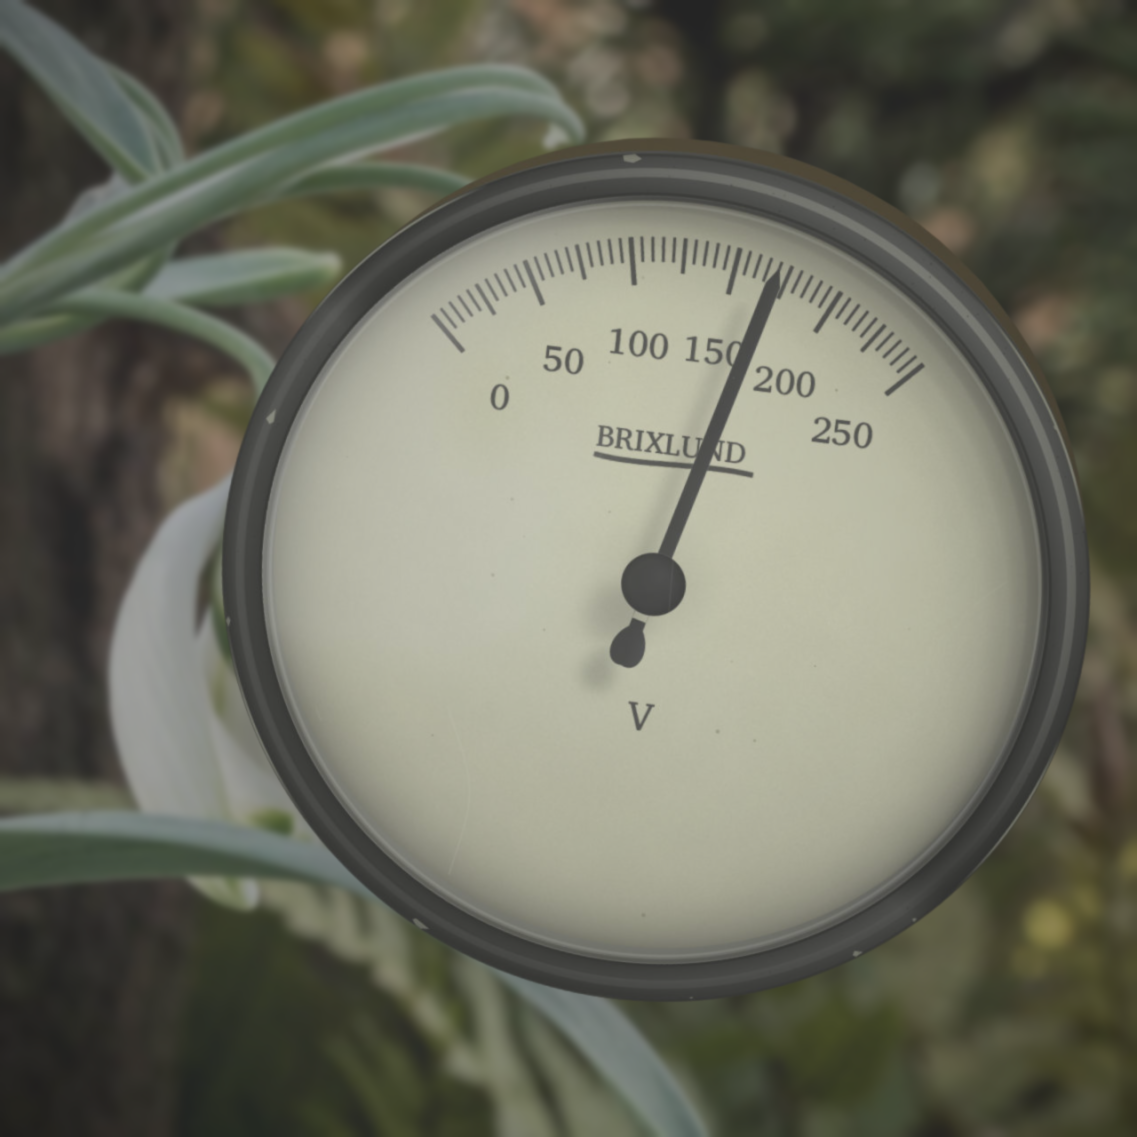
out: value=170 unit=V
